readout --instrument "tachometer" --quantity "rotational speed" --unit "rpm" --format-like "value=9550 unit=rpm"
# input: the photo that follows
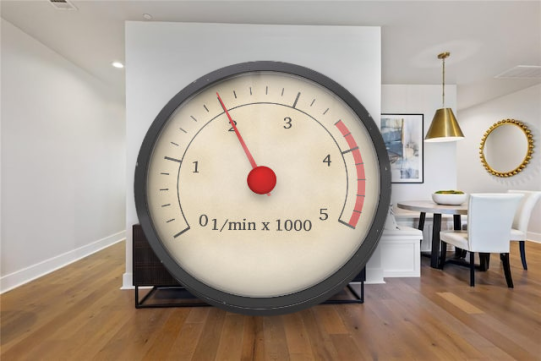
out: value=2000 unit=rpm
